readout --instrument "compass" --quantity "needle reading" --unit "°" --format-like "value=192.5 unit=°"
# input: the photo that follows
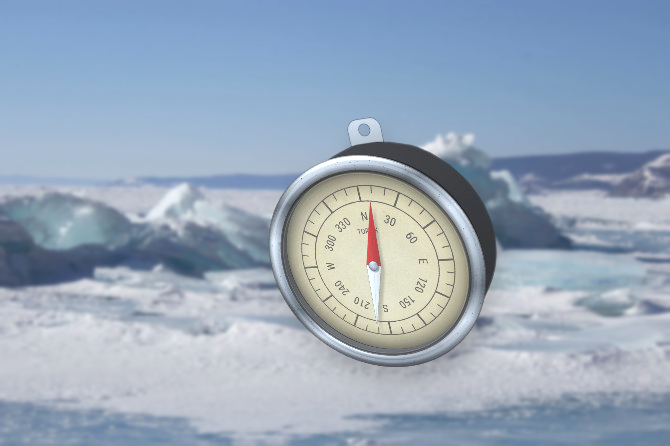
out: value=10 unit=°
